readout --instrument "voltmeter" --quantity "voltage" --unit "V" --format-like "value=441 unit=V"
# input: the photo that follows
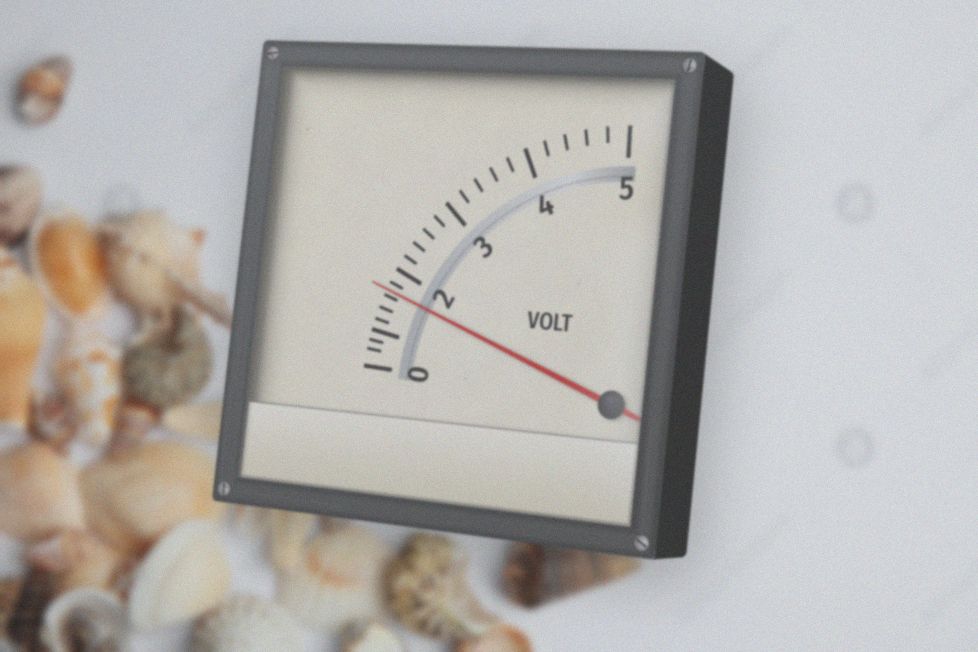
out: value=1.7 unit=V
